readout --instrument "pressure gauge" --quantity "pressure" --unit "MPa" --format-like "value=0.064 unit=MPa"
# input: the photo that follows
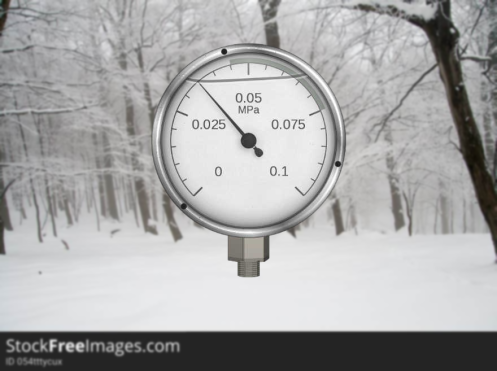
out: value=0.035 unit=MPa
